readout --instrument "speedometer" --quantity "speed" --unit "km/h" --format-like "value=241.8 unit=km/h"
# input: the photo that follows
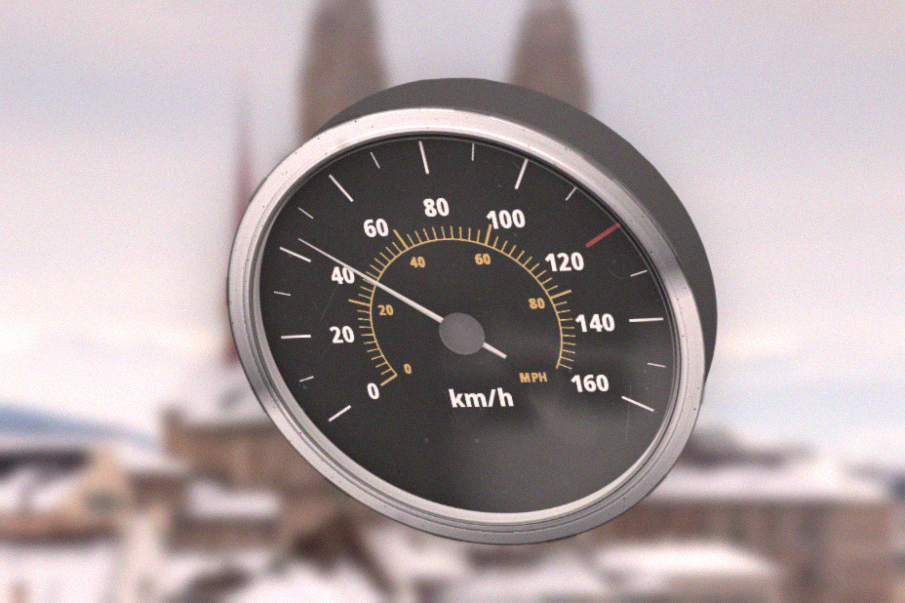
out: value=45 unit=km/h
